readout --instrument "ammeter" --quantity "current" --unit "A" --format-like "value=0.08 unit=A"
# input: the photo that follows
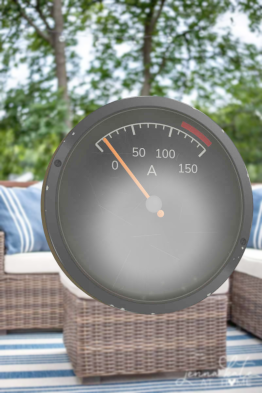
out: value=10 unit=A
